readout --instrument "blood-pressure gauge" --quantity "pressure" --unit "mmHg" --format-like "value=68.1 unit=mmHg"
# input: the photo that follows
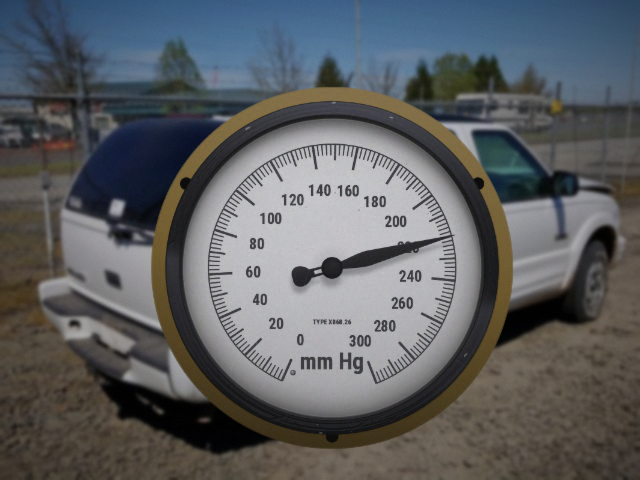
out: value=220 unit=mmHg
